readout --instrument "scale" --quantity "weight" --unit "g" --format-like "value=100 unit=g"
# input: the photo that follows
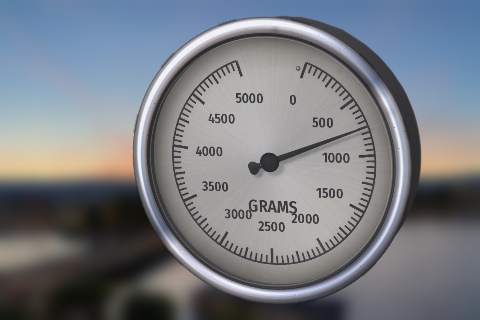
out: value=750 unit=g
